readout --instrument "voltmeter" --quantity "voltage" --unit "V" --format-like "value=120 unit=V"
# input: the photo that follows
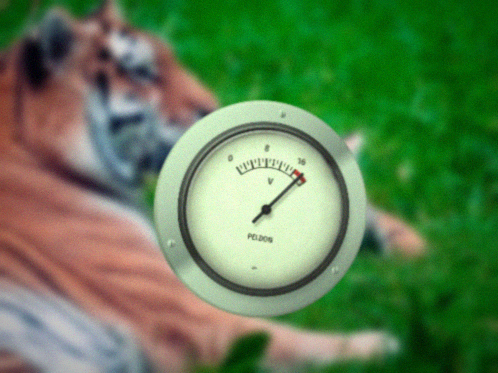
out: value=18 unit=V
